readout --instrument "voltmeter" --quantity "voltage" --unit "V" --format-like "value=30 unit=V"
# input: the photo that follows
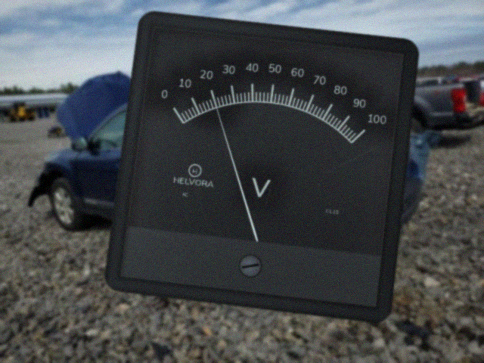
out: value=20 unit=V
